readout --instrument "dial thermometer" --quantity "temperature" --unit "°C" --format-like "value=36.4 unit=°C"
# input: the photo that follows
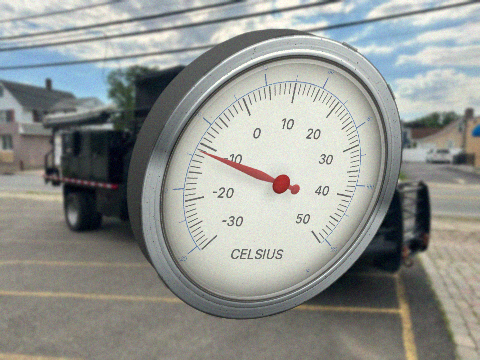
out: value=-11 unit=°C
